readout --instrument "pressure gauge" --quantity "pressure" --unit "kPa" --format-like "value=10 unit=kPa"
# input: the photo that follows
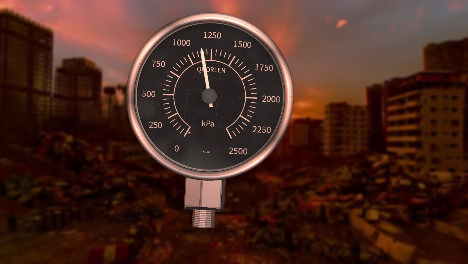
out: value=1150 unit=kPa
